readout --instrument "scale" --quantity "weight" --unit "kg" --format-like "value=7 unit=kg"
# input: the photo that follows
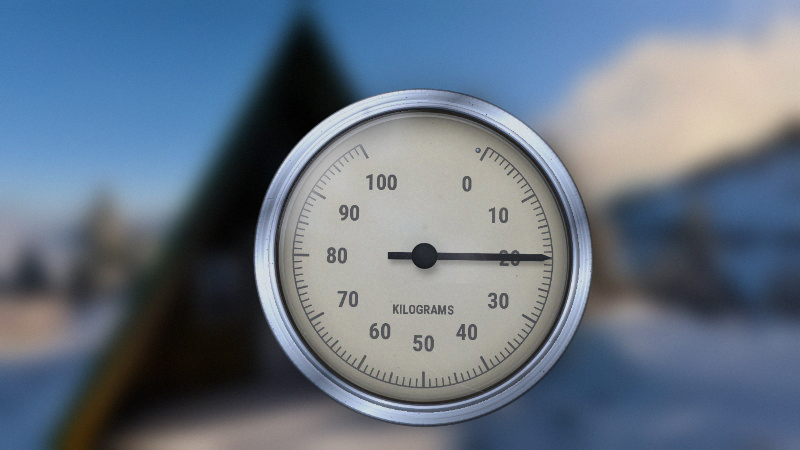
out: value=20 unit=kg
